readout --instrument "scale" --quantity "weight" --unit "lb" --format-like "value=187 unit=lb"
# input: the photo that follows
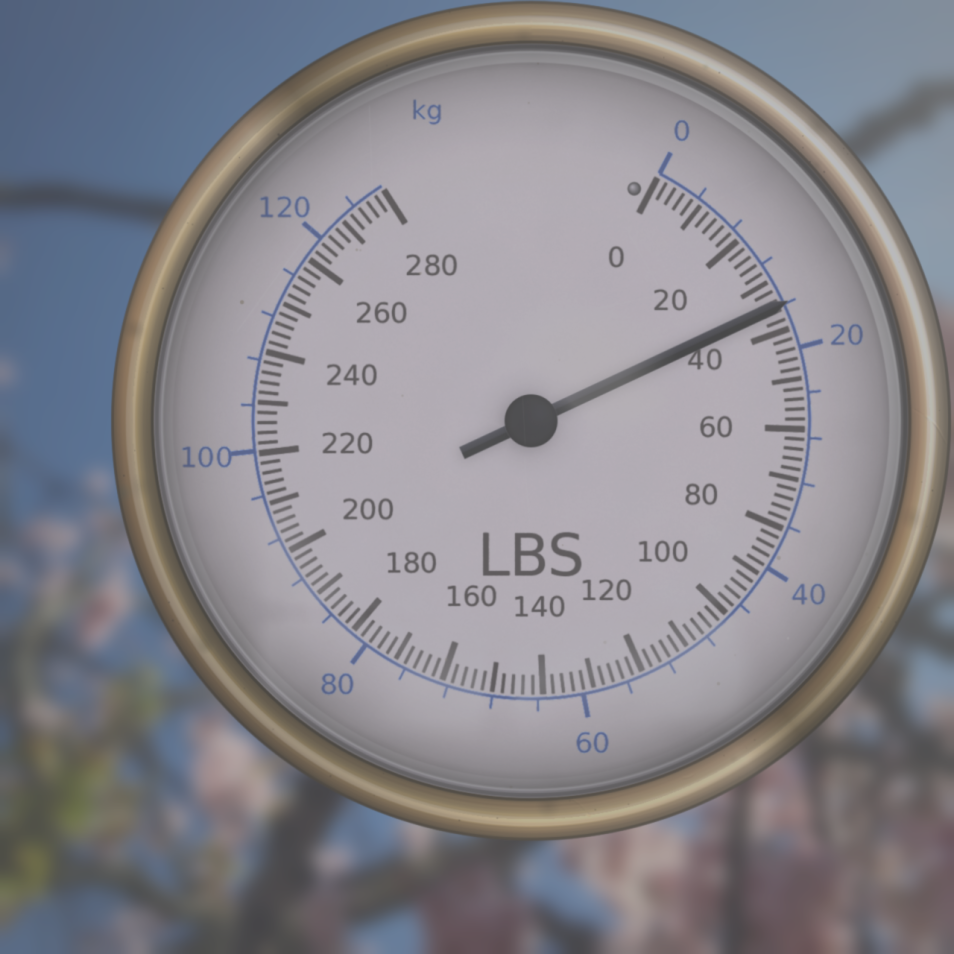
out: value=35 unit=lb
